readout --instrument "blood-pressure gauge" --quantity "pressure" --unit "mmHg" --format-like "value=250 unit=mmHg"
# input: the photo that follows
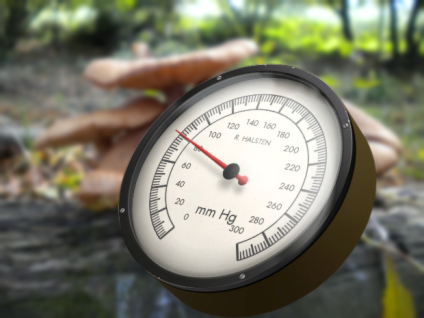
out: value=80 unit=mmHg
